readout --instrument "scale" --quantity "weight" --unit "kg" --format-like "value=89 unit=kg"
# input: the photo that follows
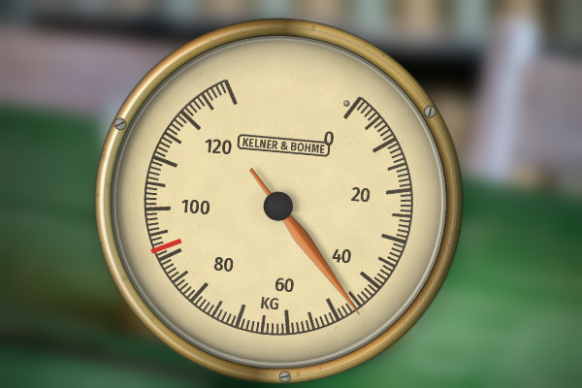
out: value=46 unit=kg
